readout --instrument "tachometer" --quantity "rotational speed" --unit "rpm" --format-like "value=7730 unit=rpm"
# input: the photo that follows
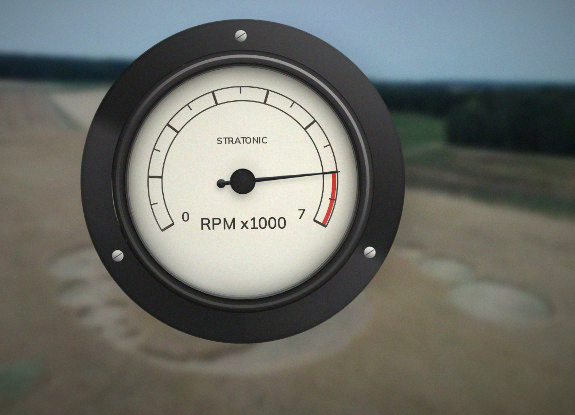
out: value=6000 unit=rpm
